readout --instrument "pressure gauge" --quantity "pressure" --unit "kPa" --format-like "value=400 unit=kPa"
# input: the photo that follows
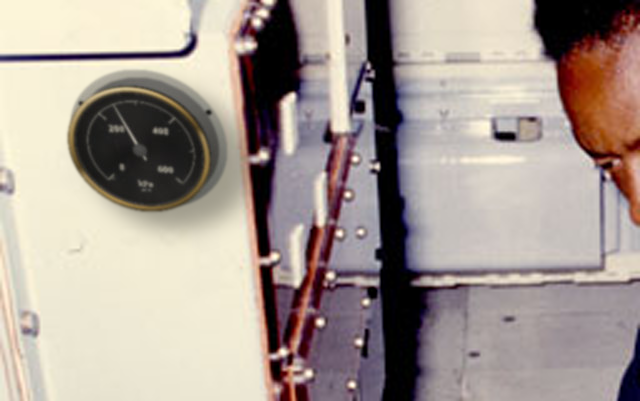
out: value=250 unit=kPa
